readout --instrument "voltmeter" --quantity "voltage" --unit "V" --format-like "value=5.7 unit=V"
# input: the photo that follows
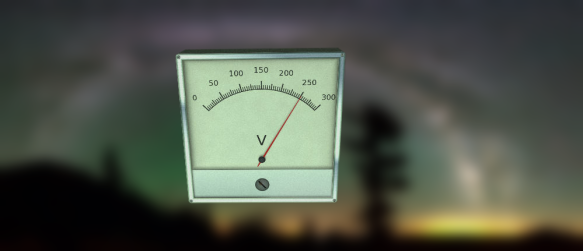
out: value=250 unit=V
